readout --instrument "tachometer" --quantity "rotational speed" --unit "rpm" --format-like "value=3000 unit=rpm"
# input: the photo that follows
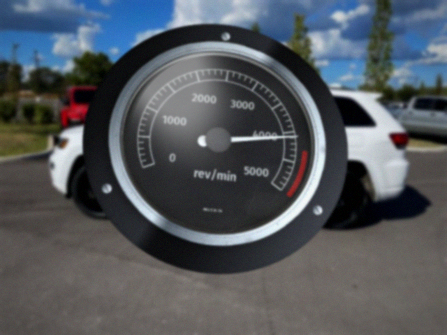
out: value=4100 unit=rpm
